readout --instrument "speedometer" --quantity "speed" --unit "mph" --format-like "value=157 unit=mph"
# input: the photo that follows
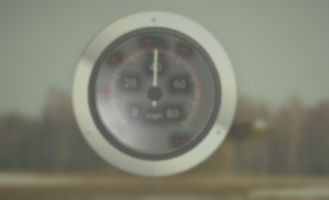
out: value=40 unit=mph
